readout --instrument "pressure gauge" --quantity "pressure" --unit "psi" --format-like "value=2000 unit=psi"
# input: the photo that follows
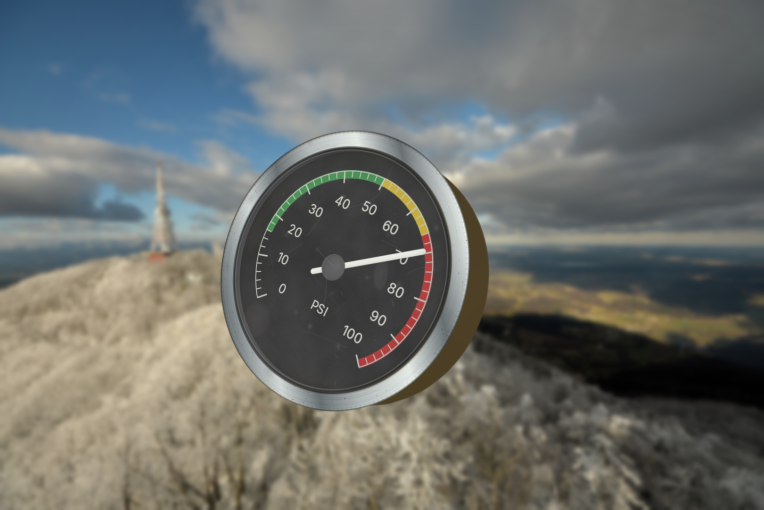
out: value=70 unit=psi
